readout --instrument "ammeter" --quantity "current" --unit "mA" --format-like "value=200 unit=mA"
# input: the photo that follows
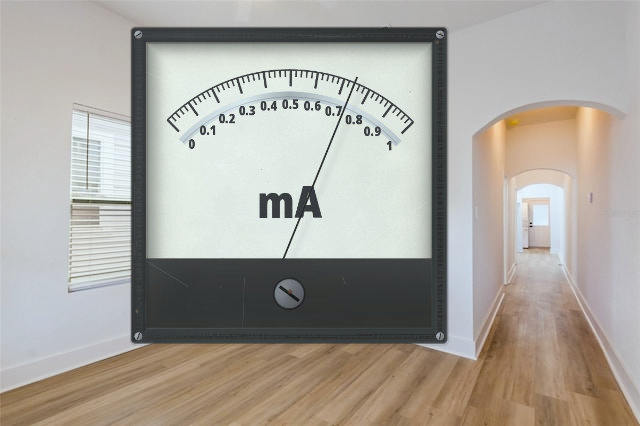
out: value=0.74 unit=mA
